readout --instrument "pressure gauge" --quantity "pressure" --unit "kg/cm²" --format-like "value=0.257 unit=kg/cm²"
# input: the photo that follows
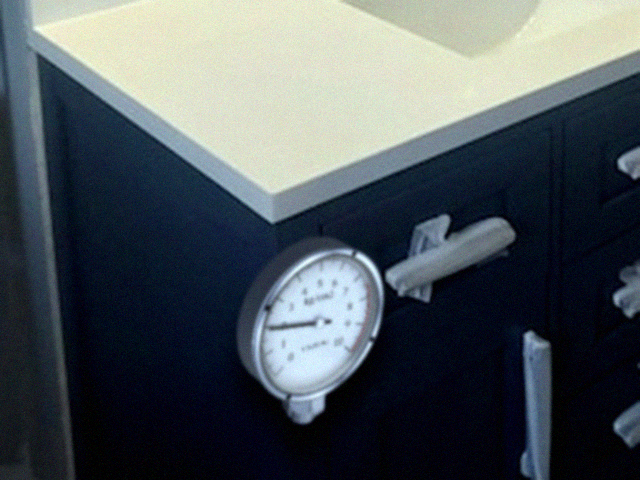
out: value=2 unit=kg/cm²
